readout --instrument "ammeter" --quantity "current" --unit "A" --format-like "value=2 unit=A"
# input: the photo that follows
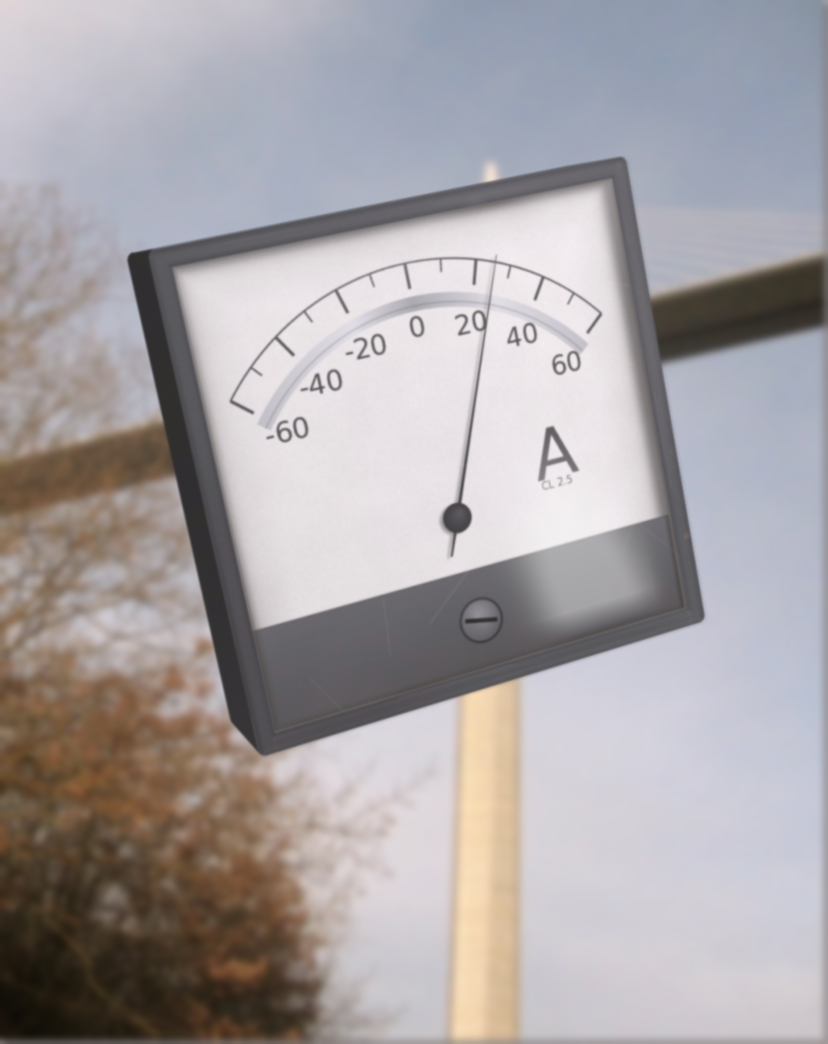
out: value=25 unit=A
